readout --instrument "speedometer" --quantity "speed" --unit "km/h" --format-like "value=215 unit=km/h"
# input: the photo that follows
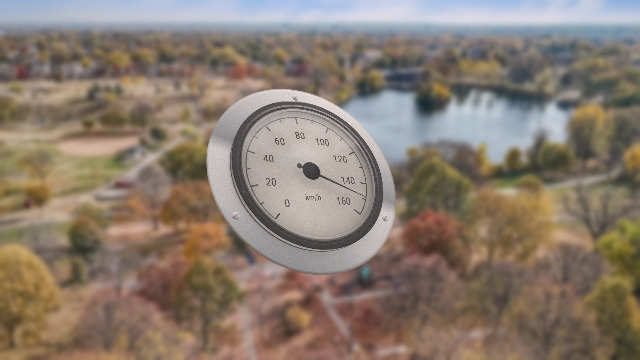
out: value=150 unit=km/h
